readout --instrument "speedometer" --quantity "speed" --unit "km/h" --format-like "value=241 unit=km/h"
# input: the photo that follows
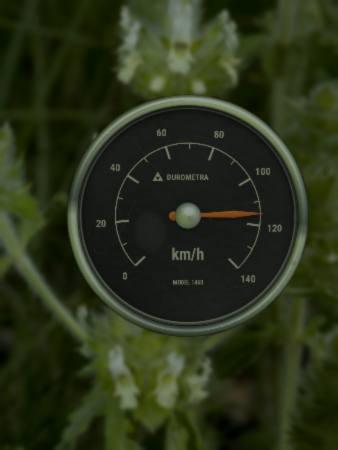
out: value=115 unit=km/h
